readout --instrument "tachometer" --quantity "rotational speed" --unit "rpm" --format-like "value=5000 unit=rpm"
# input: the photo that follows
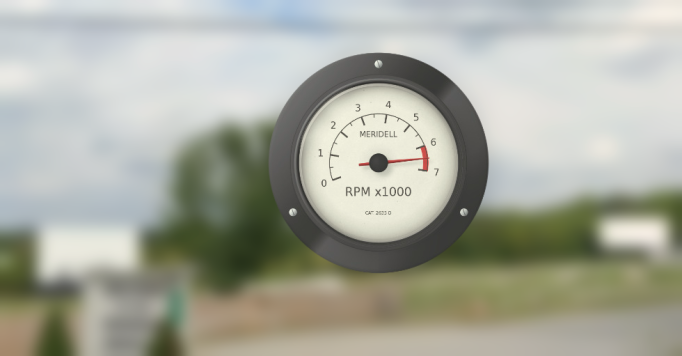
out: value=6500 unit=rpm
